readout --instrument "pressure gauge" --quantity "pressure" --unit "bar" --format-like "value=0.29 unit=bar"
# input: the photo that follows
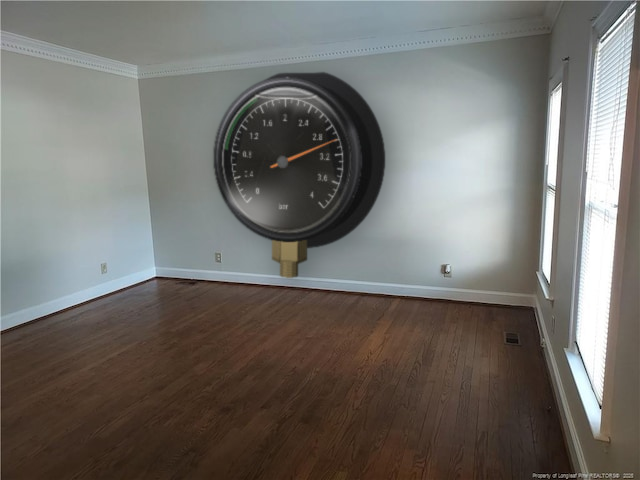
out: value=3 unit=bar
